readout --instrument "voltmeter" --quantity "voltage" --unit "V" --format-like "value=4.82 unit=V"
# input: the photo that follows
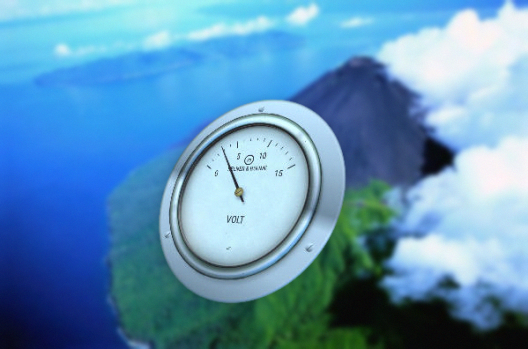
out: value=3 unit=V
